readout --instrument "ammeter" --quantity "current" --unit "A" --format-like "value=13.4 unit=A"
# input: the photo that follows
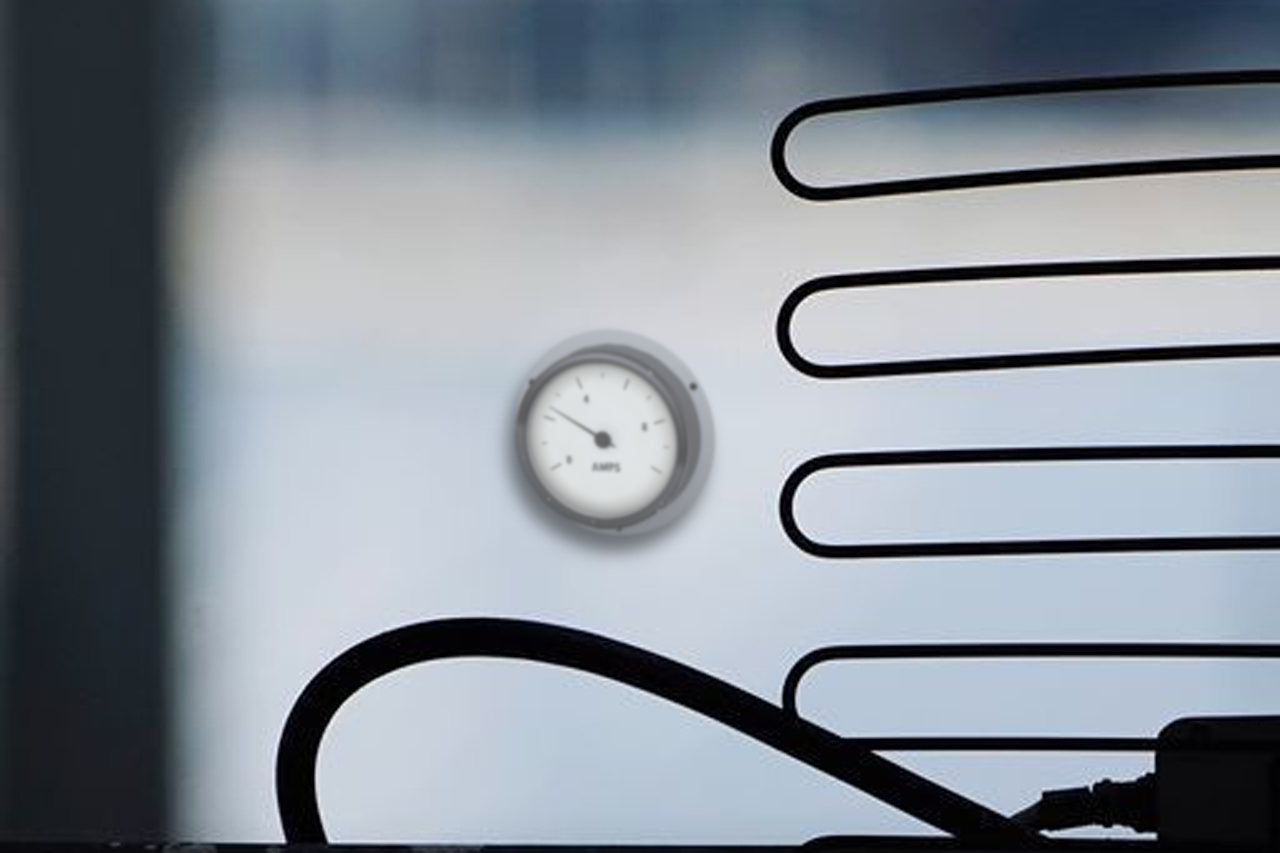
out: value=2.5 unit=A
